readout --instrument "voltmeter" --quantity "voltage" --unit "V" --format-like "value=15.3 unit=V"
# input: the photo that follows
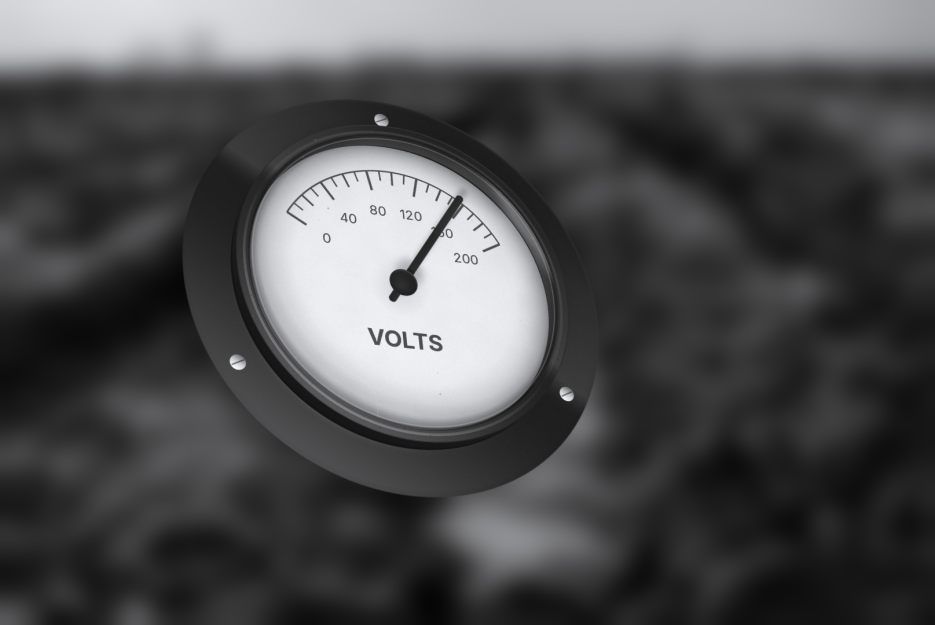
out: value=155 unit=V
